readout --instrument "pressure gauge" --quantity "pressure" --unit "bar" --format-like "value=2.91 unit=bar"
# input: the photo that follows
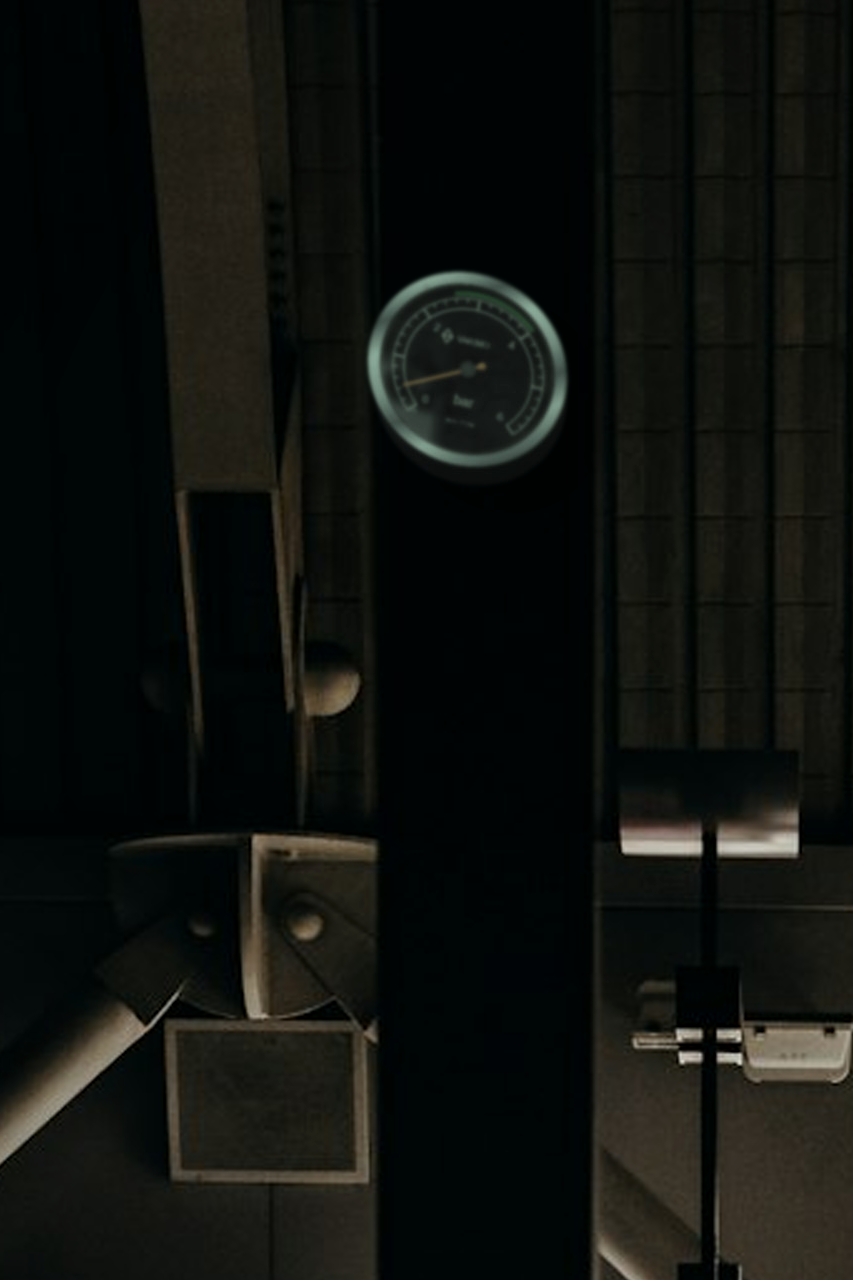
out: value=0.4 unit=bar
